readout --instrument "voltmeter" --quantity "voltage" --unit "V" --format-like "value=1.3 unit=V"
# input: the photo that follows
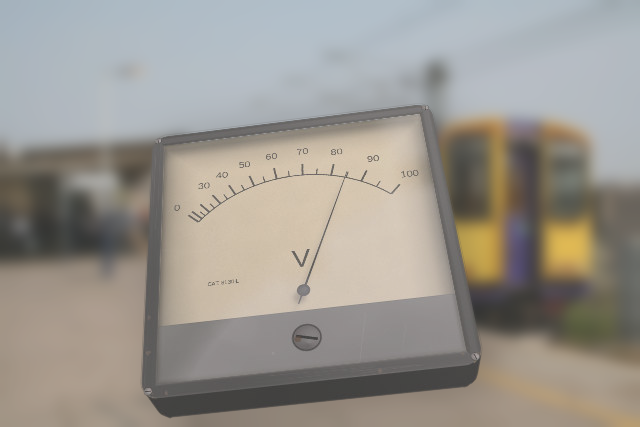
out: value=85 unit=V
